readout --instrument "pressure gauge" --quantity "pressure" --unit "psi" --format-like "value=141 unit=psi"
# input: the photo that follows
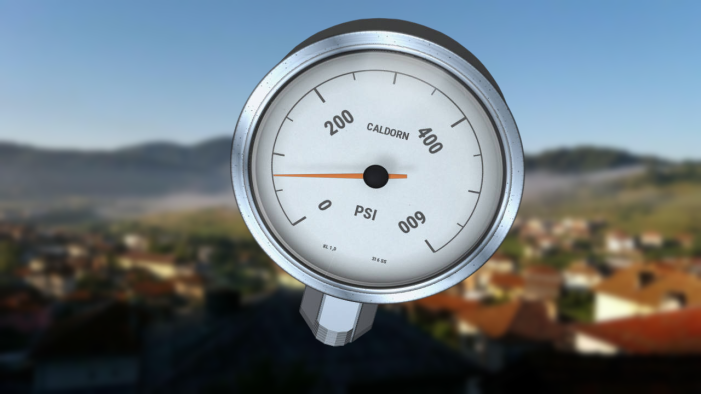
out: value=75 unit=psi
